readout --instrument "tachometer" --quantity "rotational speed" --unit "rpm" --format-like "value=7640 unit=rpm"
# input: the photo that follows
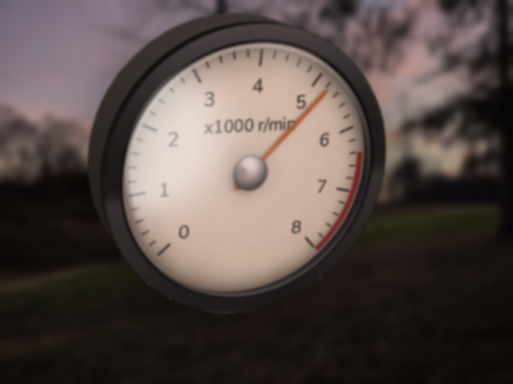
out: value=5200 unit=rpm
